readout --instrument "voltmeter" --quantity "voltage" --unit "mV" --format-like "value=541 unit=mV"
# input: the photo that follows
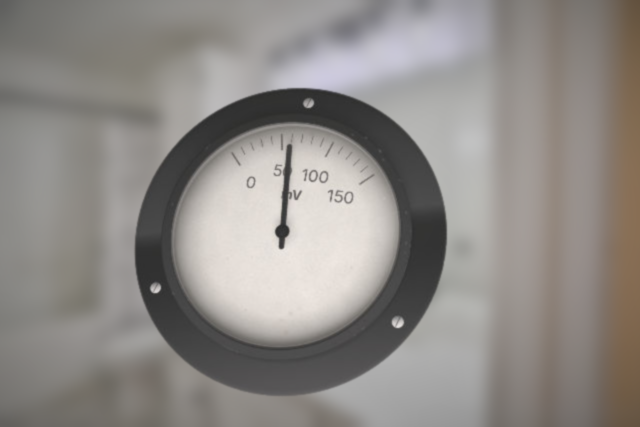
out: value=60 unit=mV
